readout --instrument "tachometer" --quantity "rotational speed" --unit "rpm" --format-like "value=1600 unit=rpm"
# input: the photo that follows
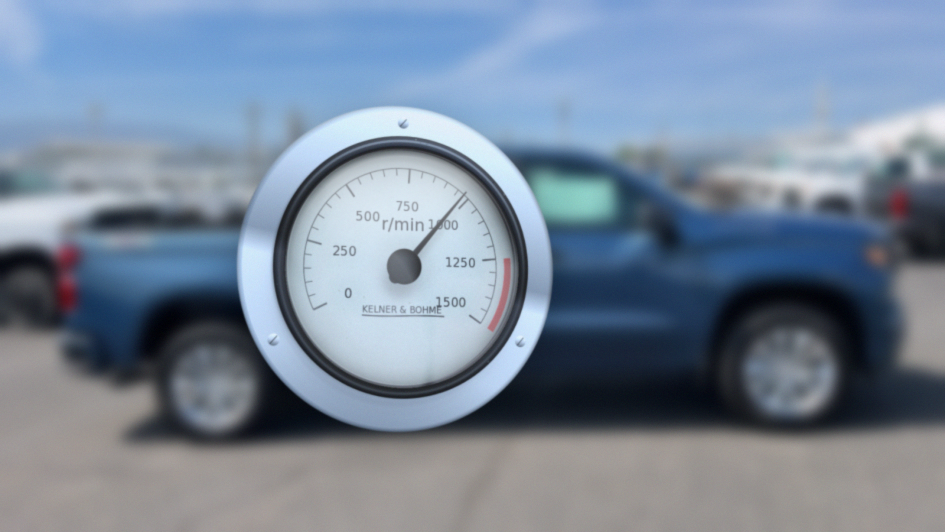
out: value=975 unit=rpm
